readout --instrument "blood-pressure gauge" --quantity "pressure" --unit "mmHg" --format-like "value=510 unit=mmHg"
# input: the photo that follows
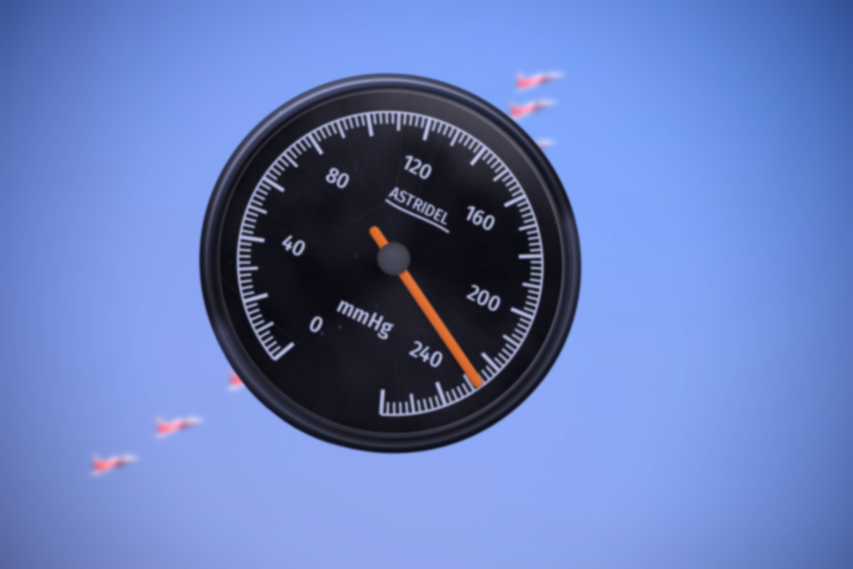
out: value=228 unit=mmHg
